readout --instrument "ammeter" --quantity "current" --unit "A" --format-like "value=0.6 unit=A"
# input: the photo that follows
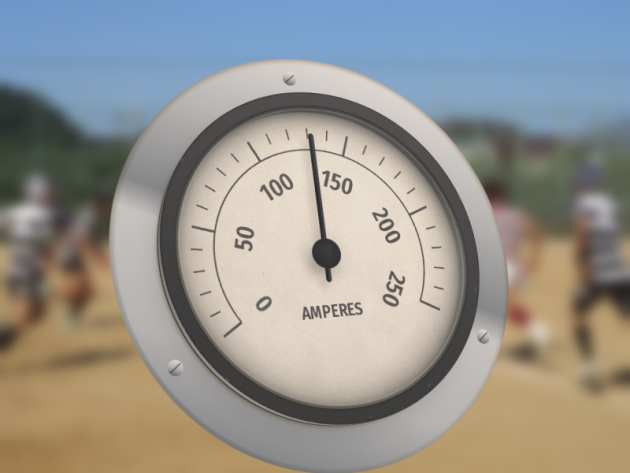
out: value=130 unit=A
